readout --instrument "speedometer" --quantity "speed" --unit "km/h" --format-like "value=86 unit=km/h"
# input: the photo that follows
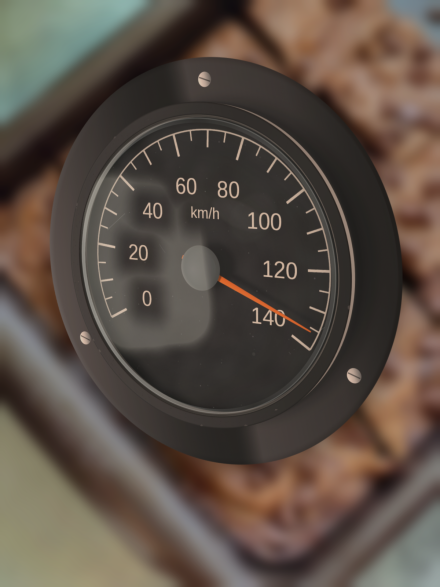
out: value=135 unit=km/h
